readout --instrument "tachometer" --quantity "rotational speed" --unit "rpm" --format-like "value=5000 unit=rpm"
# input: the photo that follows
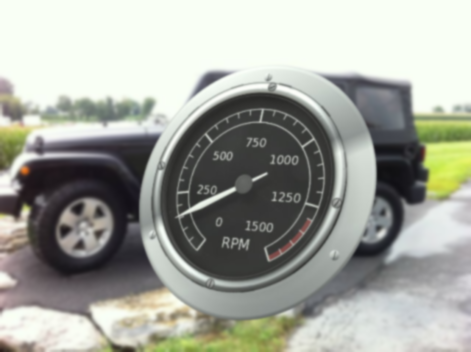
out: value=150 unit=rpm
